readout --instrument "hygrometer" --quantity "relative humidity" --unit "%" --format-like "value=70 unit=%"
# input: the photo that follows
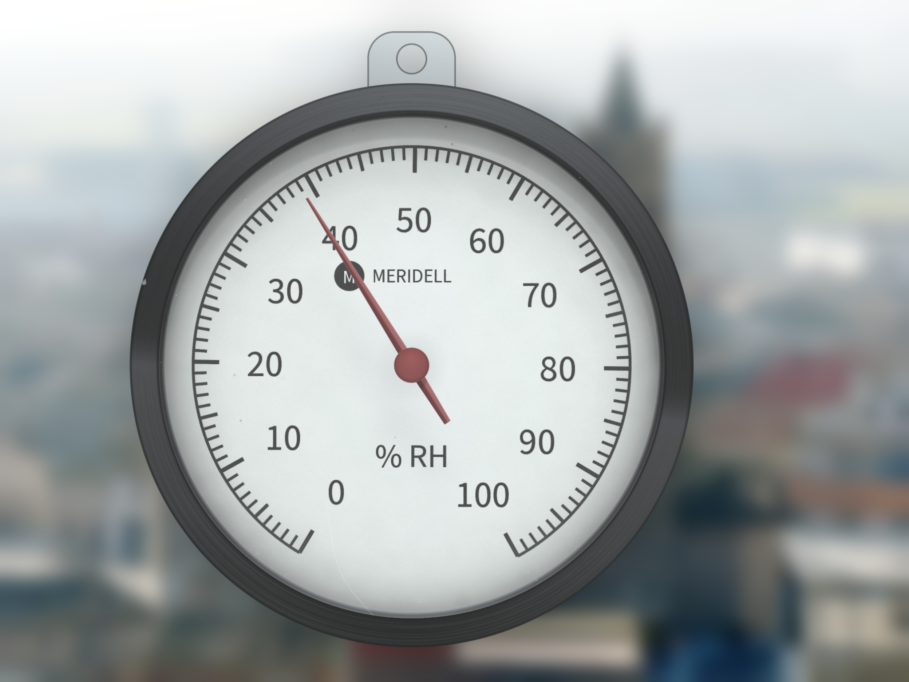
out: value=39 unit=%
